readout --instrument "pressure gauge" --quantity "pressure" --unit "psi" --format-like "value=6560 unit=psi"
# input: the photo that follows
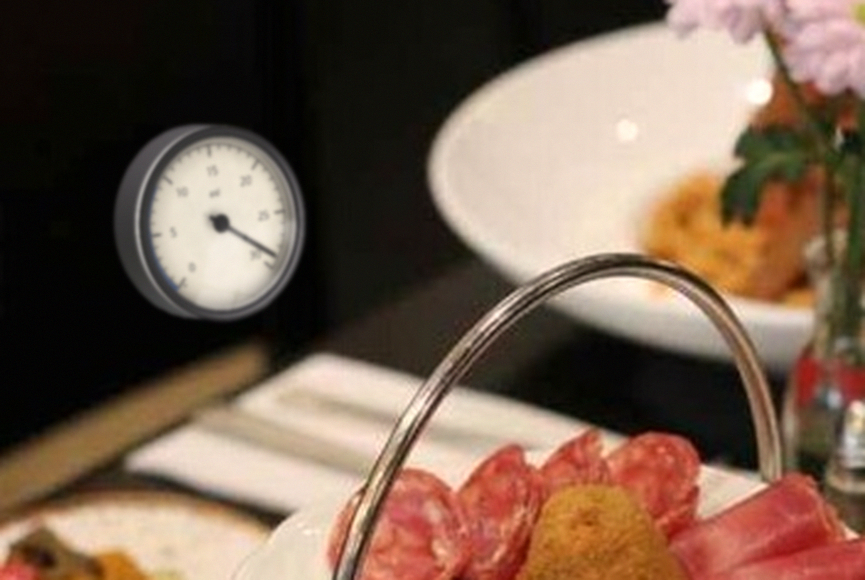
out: value=29 unit=psi
